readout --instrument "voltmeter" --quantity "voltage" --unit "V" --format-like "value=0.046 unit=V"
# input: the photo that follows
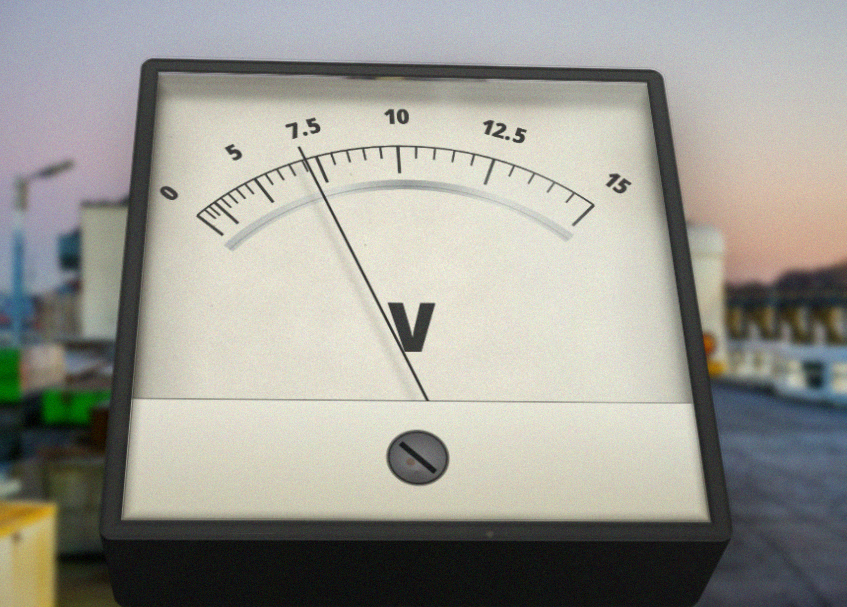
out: value=7 unit=V
